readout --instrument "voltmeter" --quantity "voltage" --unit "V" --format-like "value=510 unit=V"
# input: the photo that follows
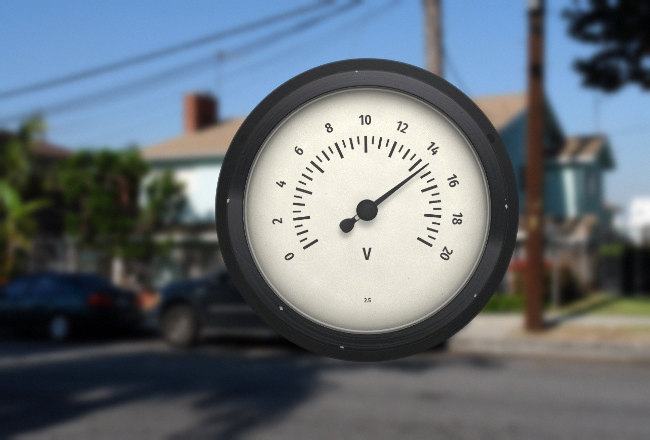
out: value=14.5 unit=V
